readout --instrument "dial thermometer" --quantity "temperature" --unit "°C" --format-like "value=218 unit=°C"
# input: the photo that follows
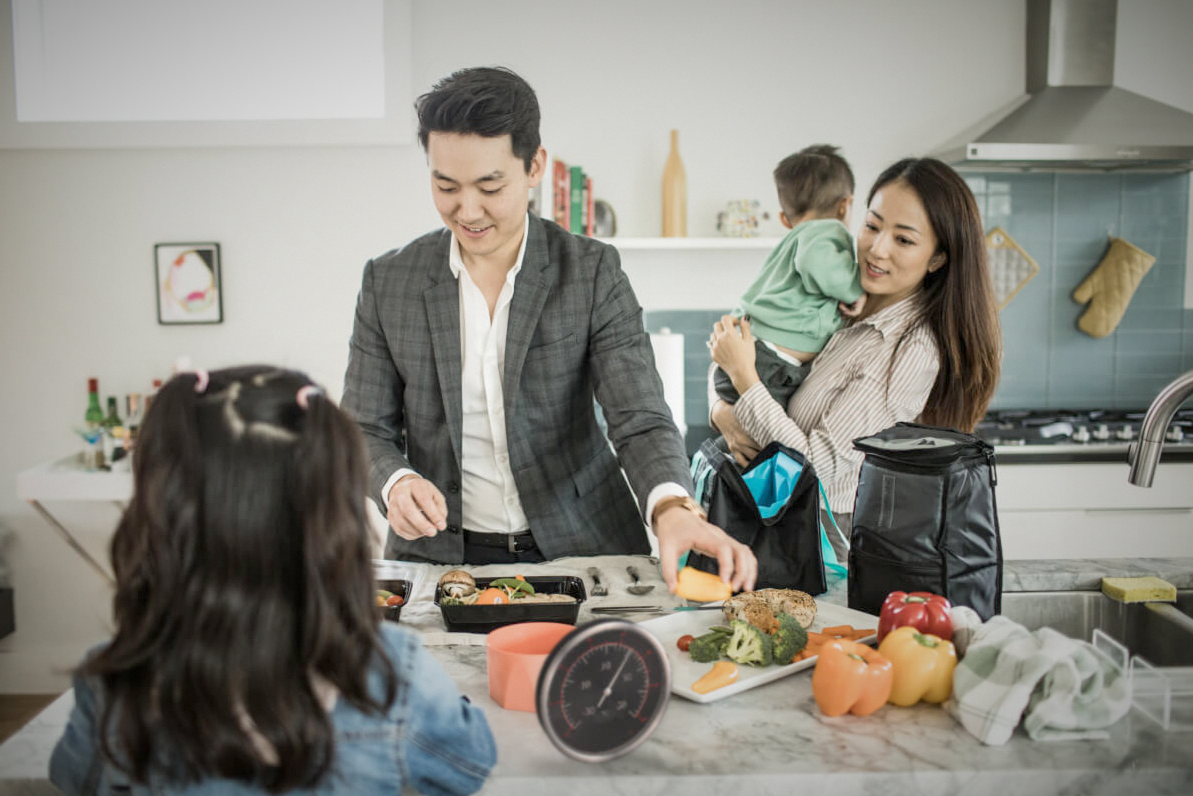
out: value=20 unit=°C
